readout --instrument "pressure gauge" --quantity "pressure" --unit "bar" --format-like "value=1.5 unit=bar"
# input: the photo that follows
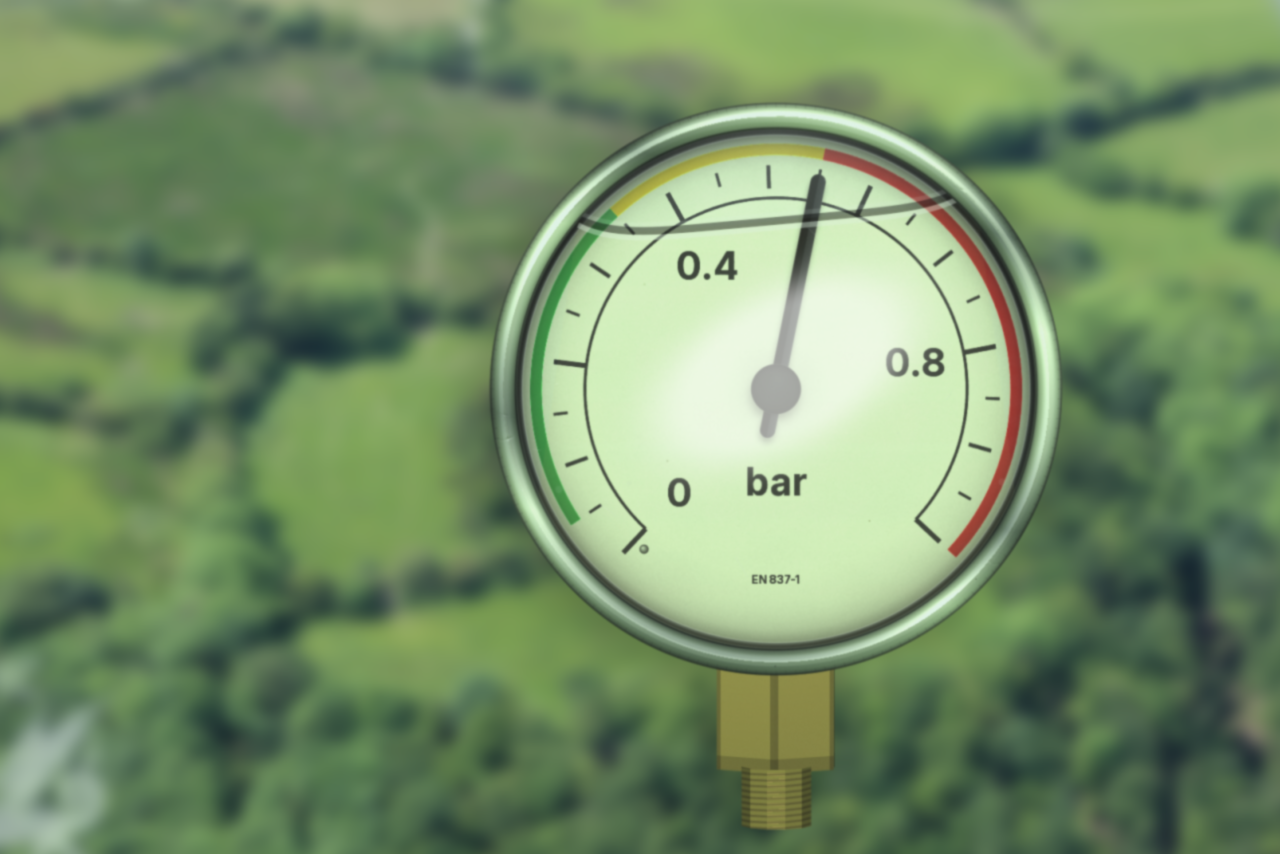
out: value=0.55 unit=bar
